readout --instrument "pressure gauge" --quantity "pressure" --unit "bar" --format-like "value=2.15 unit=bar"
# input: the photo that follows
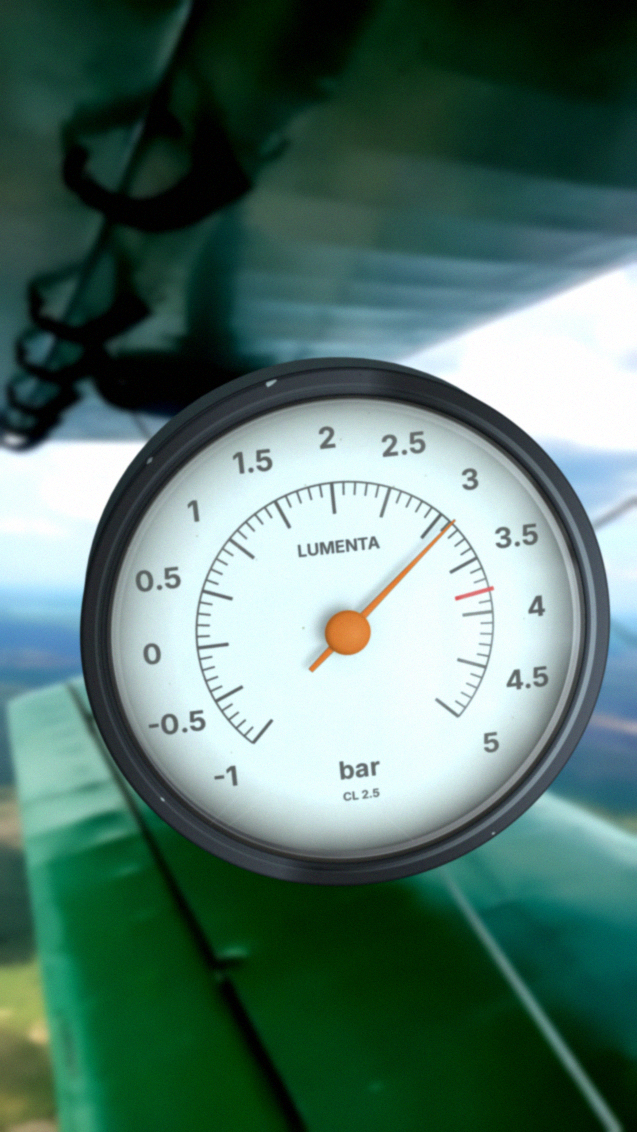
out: value=3.1 unit=bar
